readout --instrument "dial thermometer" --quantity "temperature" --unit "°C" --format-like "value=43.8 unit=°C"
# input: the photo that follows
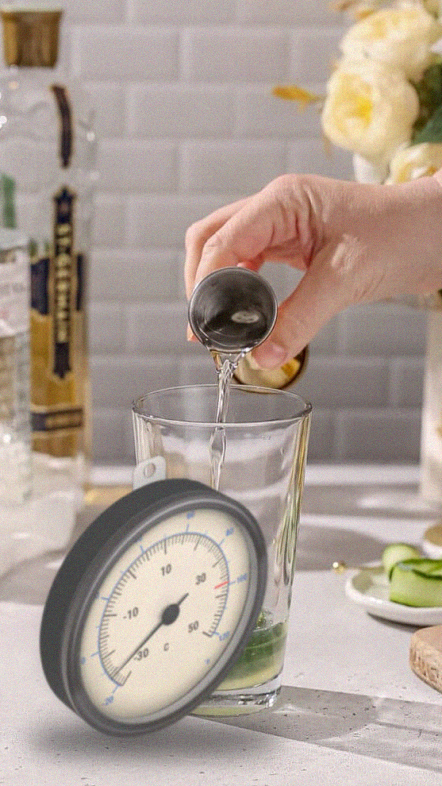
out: value=-25 unit=°C
